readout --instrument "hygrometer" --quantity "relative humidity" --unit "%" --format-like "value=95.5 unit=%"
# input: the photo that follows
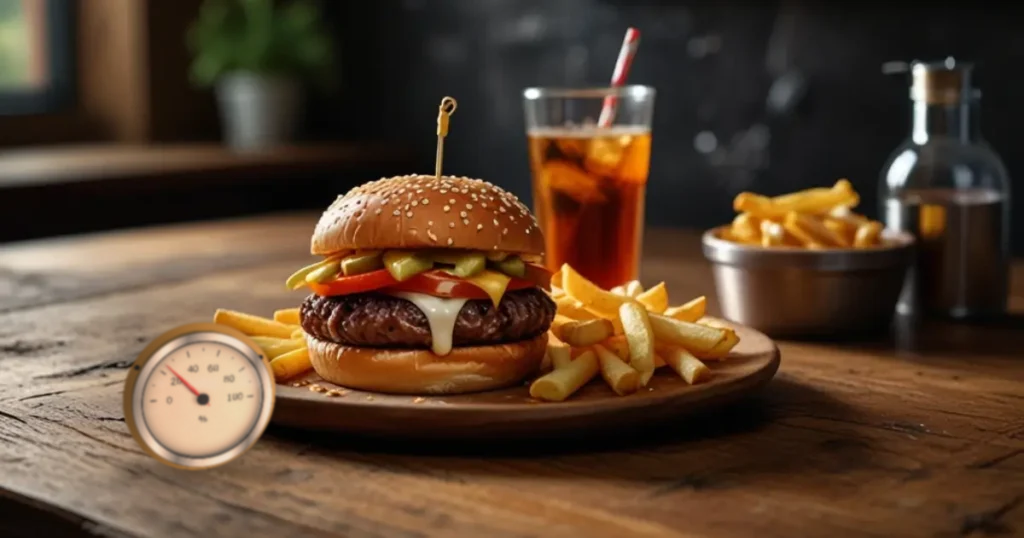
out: value=25 unit=%
